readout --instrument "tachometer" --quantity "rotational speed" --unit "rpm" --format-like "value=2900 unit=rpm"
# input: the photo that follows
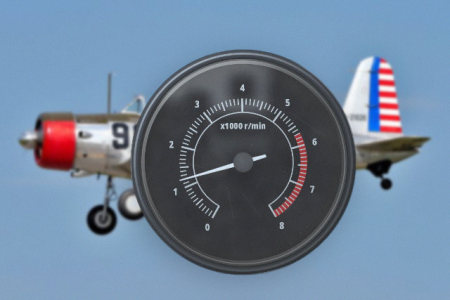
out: value=1200 unit=rpm
